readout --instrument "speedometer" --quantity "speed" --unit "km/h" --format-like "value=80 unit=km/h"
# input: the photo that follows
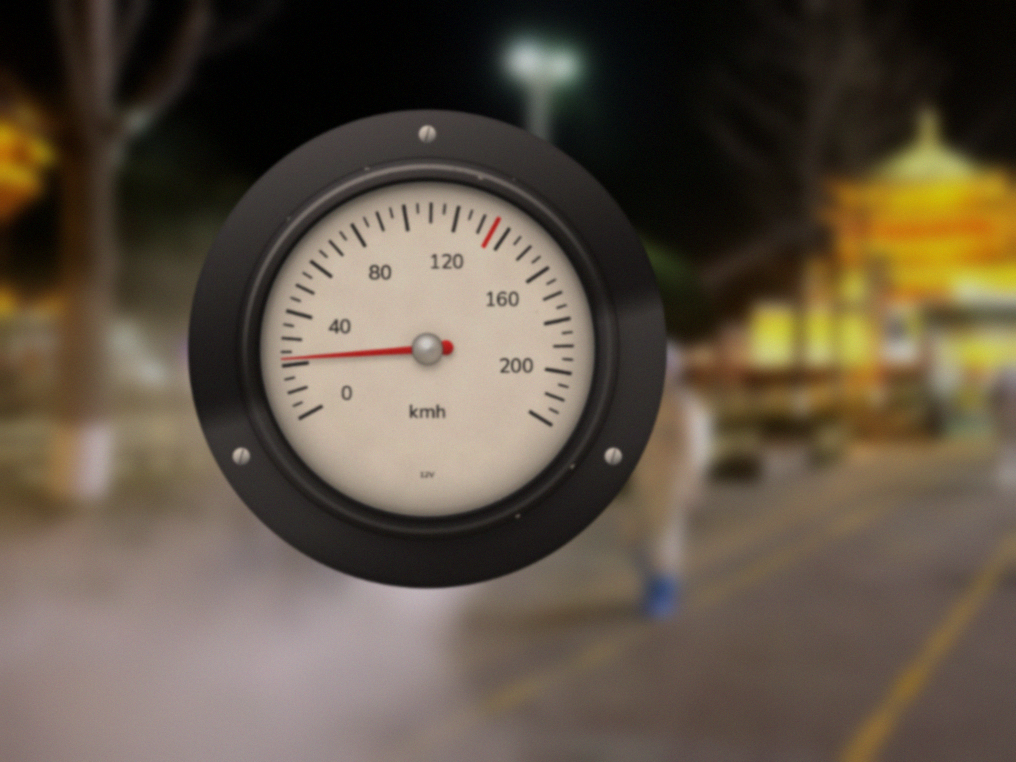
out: value=22.5 unit=km/h
